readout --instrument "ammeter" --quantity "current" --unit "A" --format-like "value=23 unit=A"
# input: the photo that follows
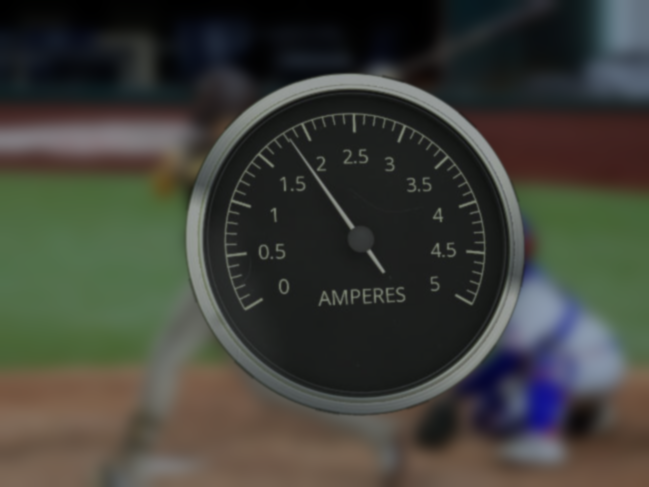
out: value=1.8 unit=A
